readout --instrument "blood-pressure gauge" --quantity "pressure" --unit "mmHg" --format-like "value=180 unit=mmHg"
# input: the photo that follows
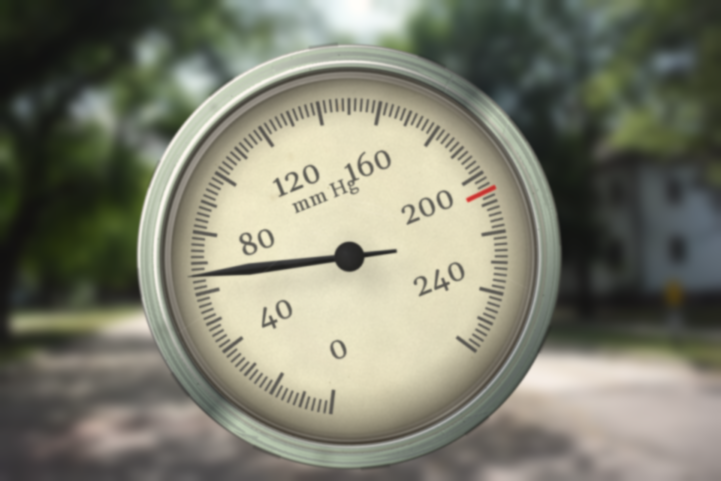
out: value=66 unit=mmHg
